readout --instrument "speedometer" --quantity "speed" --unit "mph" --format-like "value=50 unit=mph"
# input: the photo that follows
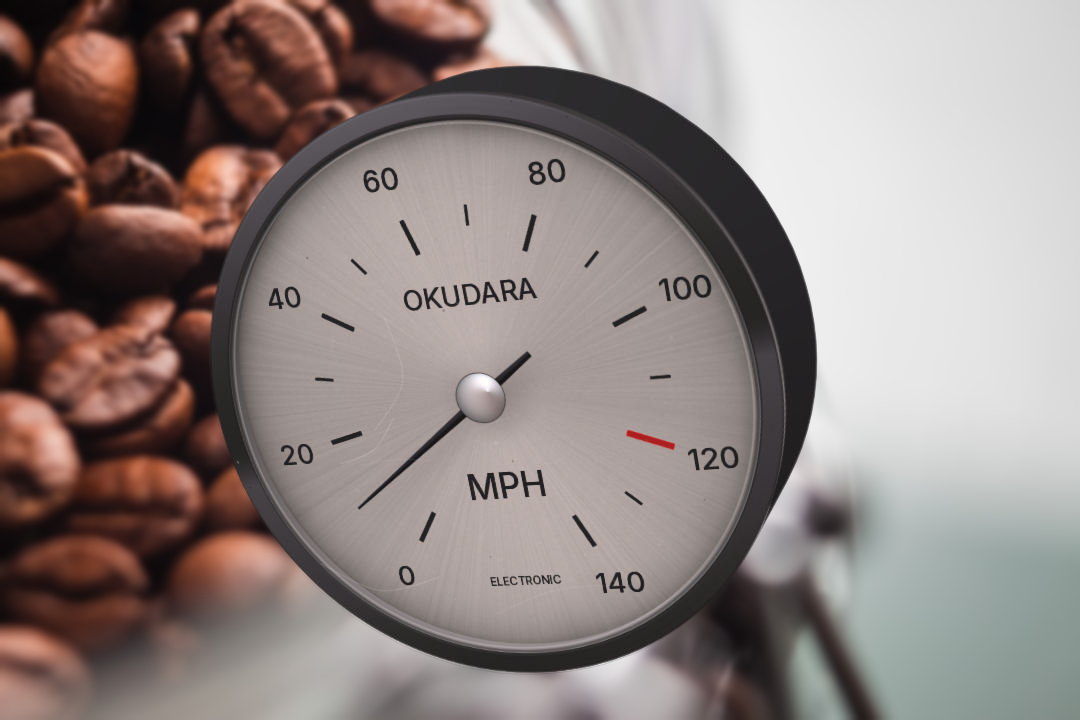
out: value=10 unit=mph
